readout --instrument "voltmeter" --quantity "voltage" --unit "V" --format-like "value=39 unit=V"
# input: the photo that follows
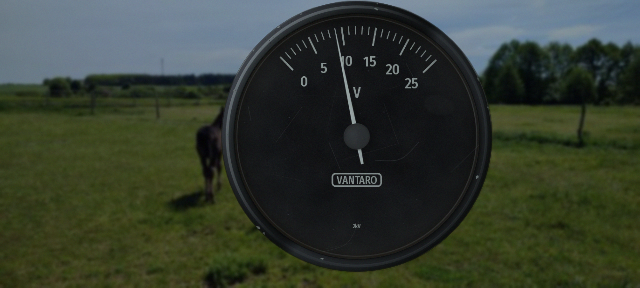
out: value=9 unit=V
